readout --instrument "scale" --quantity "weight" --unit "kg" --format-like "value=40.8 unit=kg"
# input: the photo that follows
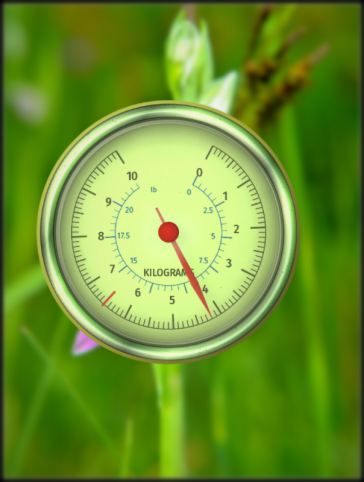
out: value=4.2 unit=kg
